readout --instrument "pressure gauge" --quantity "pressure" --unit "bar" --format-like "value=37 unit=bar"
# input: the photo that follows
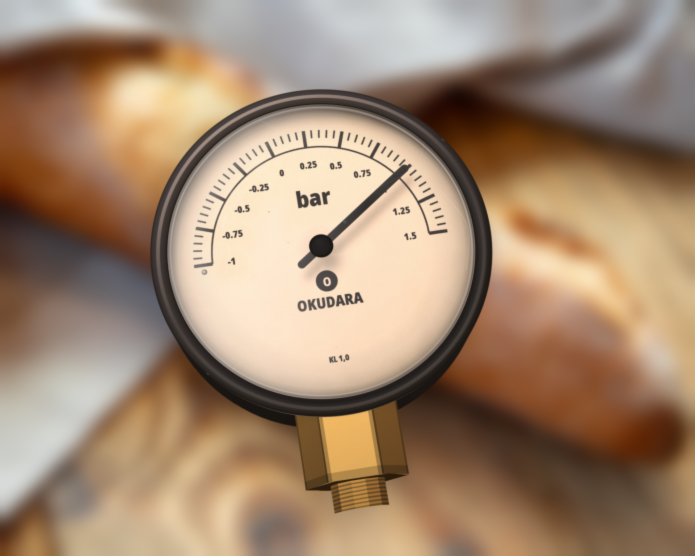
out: value=1 unit=bar
